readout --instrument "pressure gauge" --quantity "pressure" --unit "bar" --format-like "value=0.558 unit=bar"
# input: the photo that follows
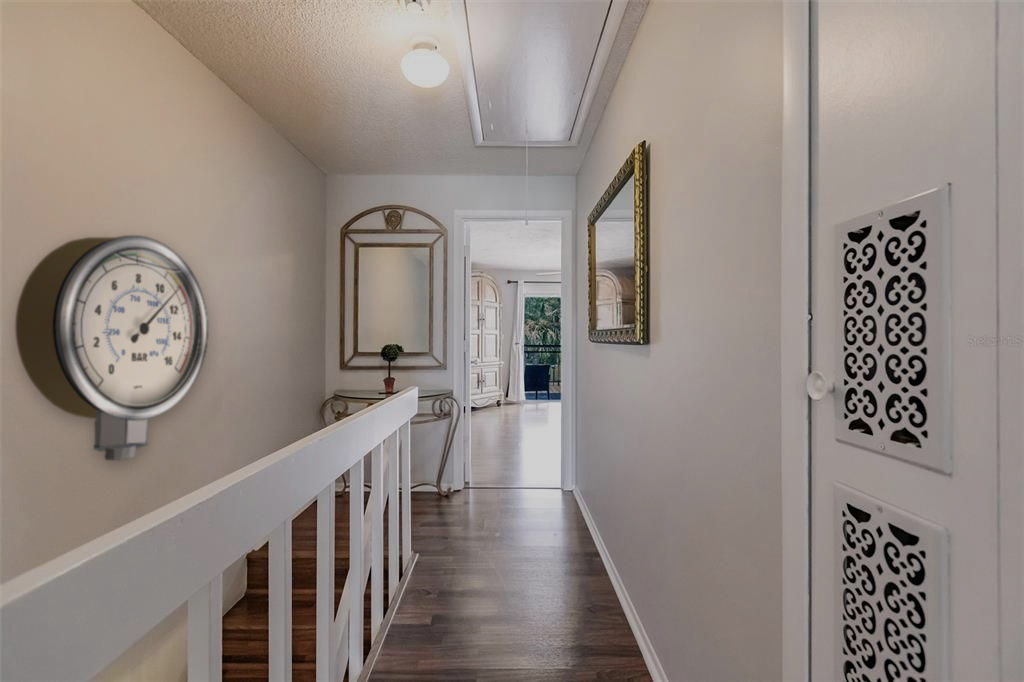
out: value=11 unit=bar
